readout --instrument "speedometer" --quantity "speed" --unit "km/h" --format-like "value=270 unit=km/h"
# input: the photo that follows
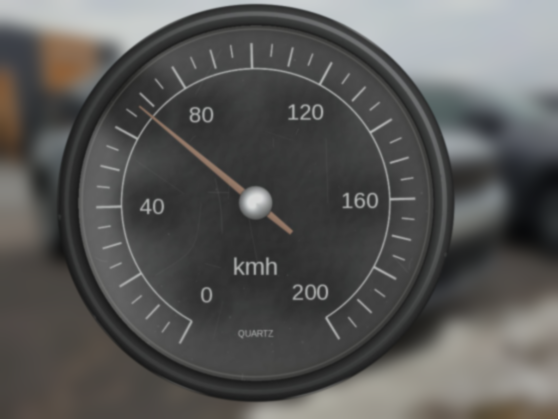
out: value=67.5 unit=km/h
